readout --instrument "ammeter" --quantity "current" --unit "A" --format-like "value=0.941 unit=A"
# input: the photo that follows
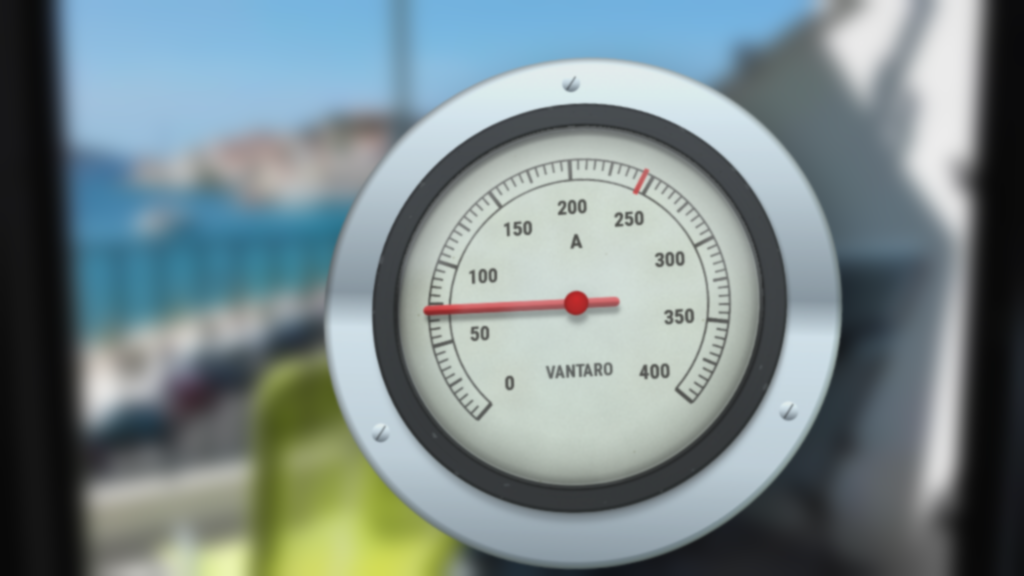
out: value=70 unit=A
